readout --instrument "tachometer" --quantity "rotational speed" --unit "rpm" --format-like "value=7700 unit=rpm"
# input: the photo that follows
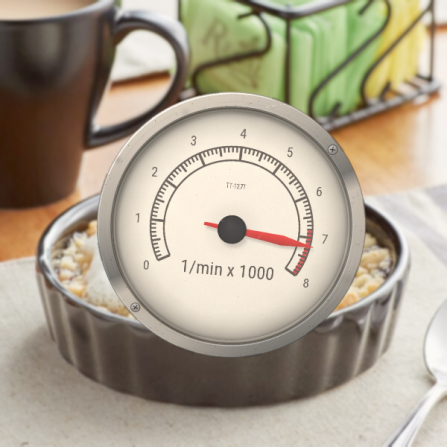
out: value=7200 unit=rpm
